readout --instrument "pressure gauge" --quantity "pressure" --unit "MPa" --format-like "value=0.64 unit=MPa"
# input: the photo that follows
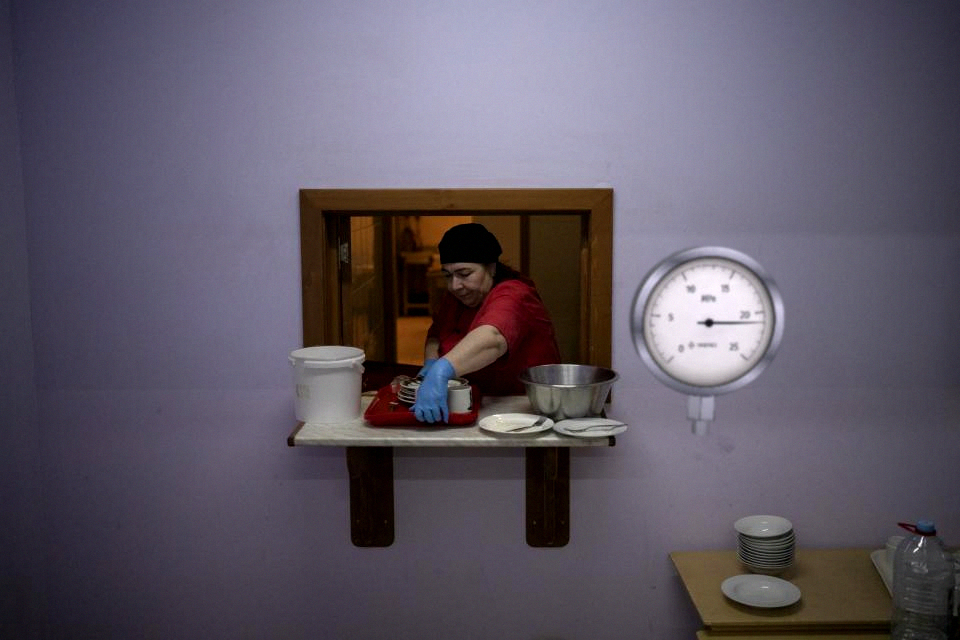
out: value=21 unit=MPa
